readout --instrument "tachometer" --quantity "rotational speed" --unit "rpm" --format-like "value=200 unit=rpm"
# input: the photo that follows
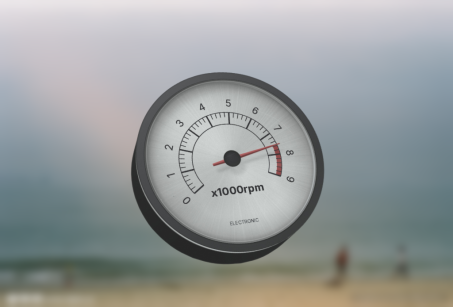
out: value=7600 unit=rpm
